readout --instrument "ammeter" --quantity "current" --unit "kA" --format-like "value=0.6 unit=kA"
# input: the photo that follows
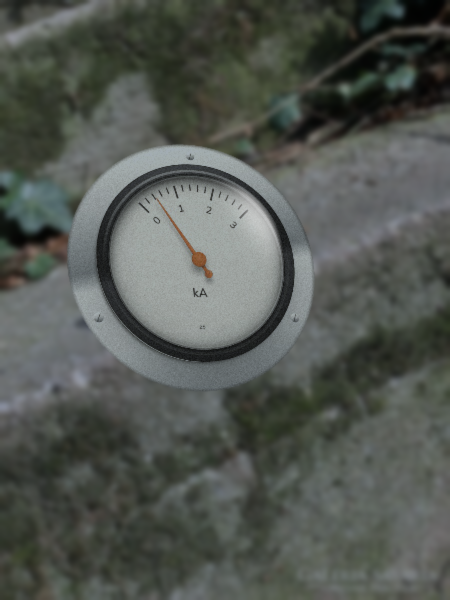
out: value=0.4 unit=kA
